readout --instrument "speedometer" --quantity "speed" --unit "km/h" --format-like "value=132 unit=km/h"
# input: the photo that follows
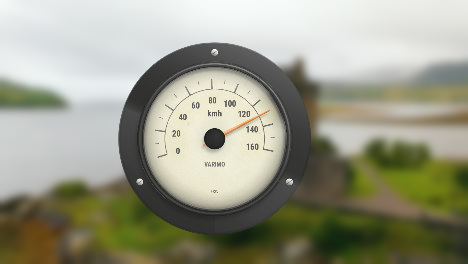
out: value=130 unit=km/h
